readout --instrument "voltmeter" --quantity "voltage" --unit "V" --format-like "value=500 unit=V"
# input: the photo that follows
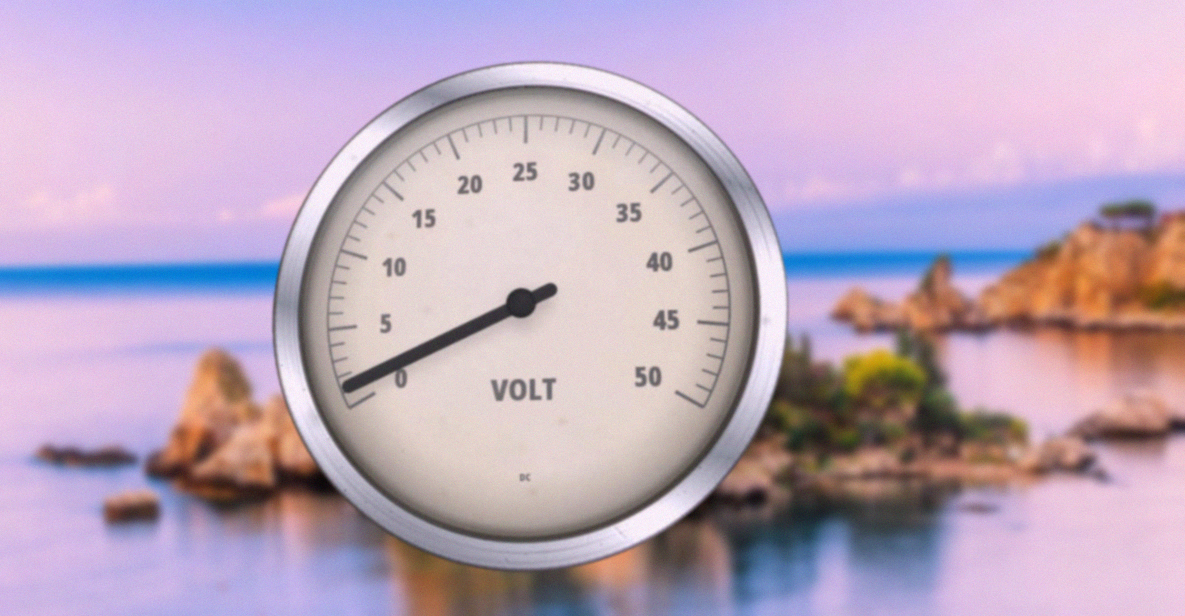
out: value=1 unit=V
